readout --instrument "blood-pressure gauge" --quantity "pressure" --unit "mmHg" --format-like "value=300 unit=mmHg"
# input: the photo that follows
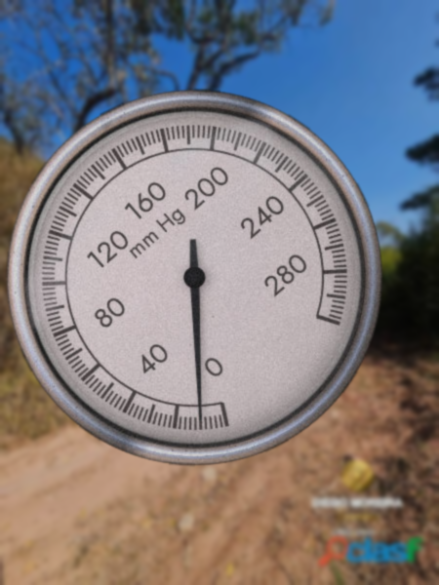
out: value=10 unit=mmHg
